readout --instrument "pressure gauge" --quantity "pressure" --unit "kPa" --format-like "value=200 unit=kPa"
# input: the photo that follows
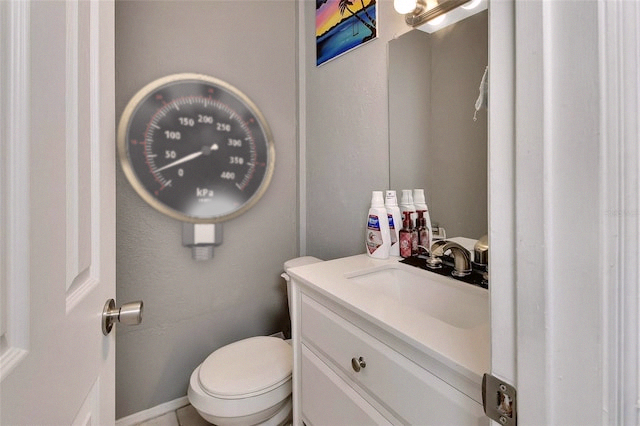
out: value=25 unit=kPa
